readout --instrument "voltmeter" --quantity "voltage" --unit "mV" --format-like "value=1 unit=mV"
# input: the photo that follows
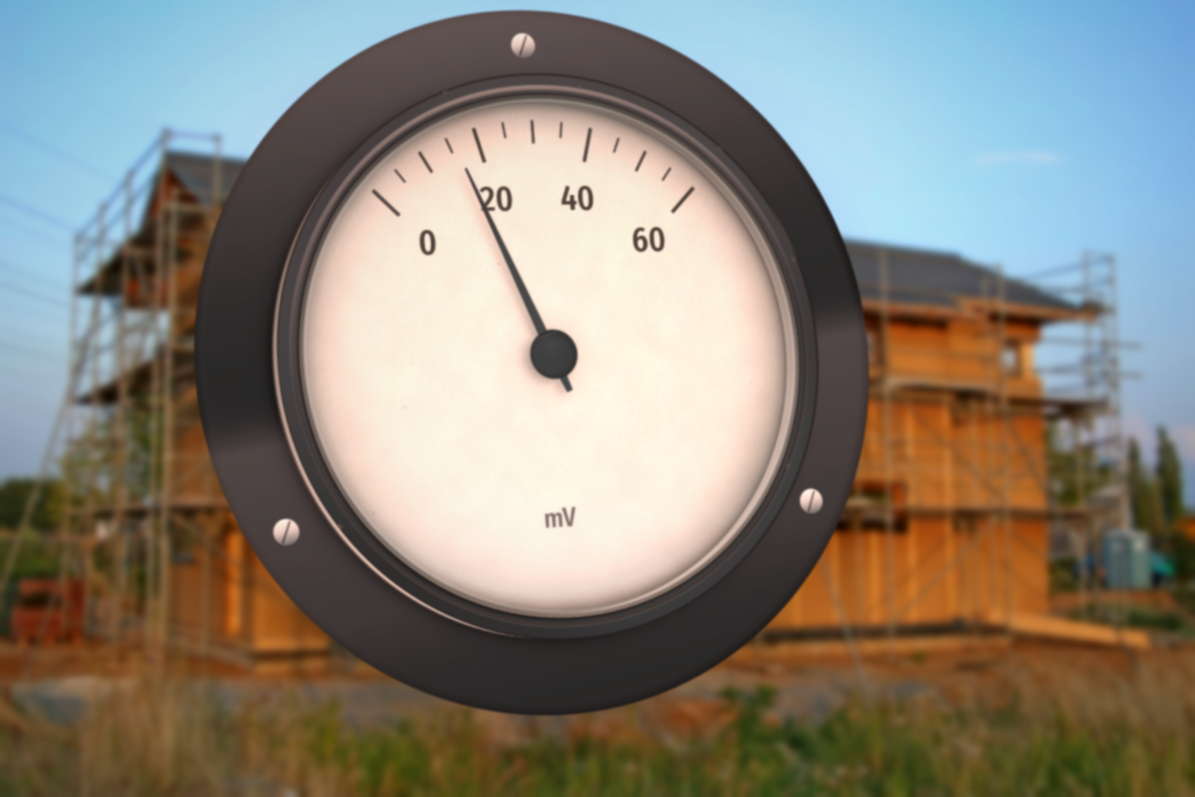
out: value=15 unit=mV
